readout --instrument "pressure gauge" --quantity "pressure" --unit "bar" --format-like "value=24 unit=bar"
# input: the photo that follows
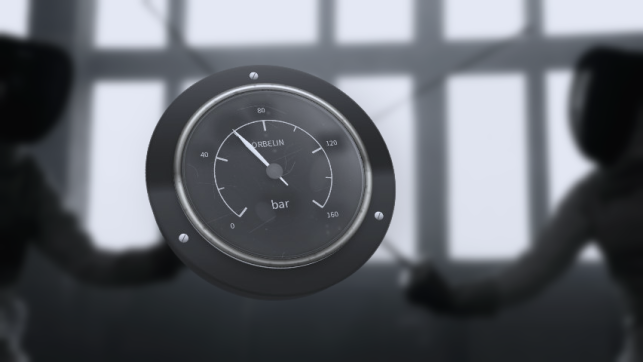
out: value=60 unit=bar
